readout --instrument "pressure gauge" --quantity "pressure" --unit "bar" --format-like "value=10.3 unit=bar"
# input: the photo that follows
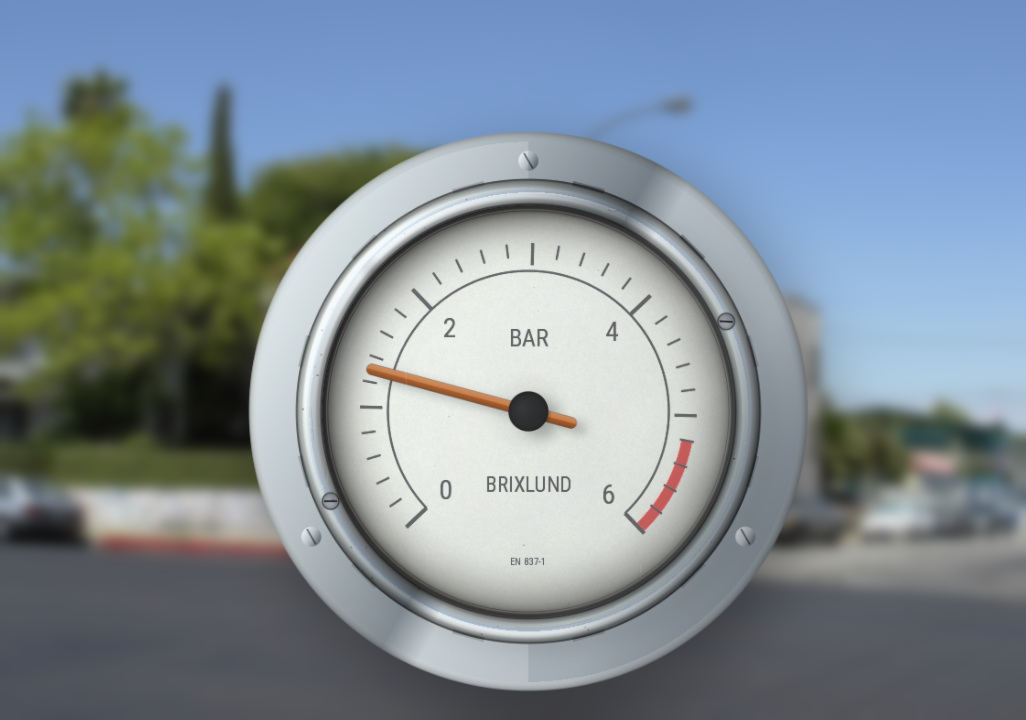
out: value=1.3 unit=bar
